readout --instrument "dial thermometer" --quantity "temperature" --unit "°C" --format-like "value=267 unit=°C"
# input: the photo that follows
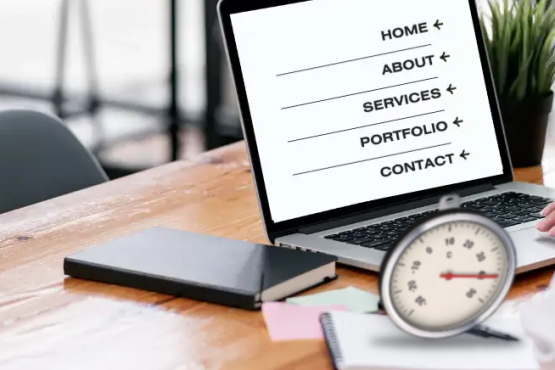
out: value=40 unit=°C
